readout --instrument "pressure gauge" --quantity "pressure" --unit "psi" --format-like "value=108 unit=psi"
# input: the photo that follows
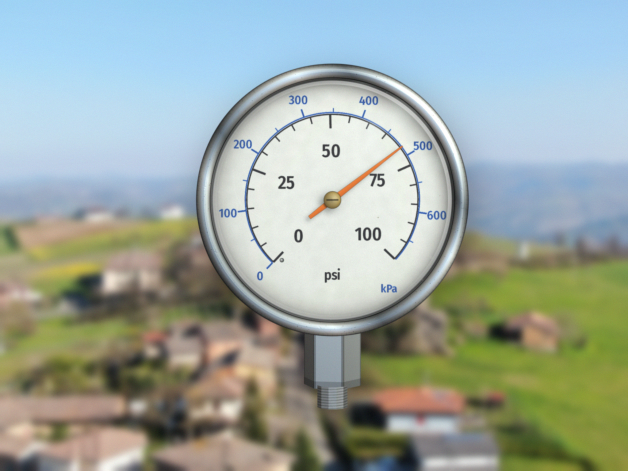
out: value=70 unit=psi
